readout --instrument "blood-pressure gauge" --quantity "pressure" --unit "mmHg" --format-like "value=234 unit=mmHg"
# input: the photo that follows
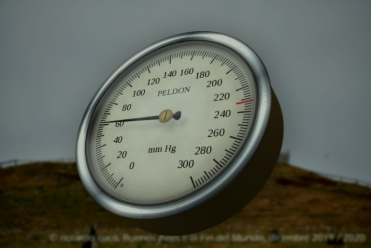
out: value=60 unit=mmHg
